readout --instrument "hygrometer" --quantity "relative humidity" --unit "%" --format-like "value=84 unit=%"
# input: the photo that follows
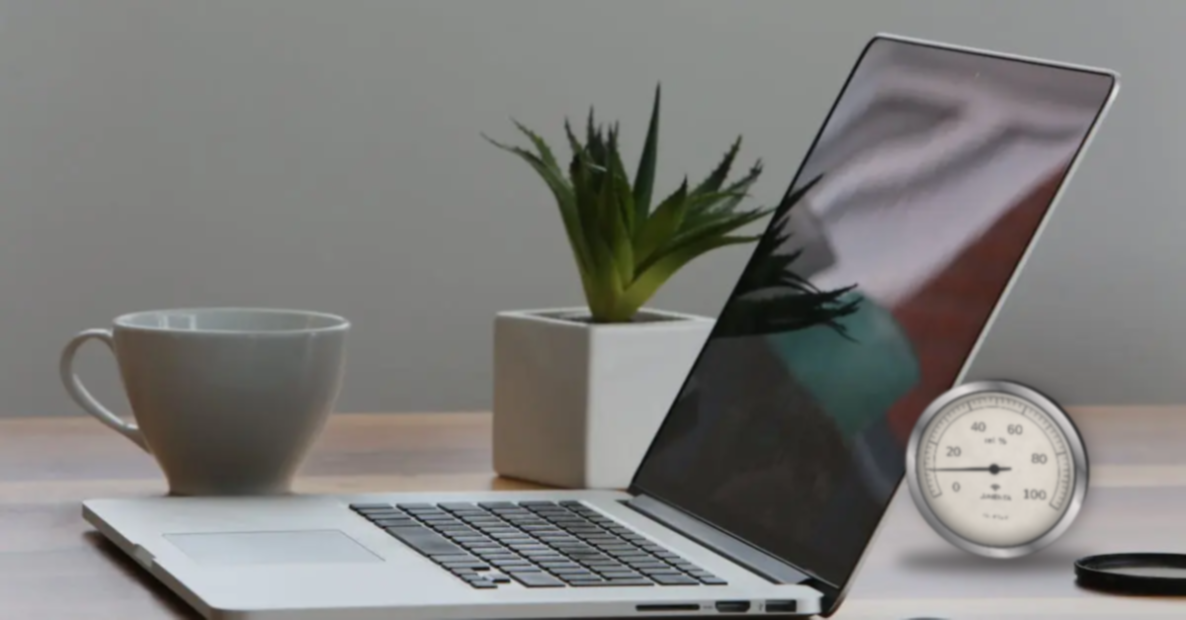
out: value=10 unit=%
